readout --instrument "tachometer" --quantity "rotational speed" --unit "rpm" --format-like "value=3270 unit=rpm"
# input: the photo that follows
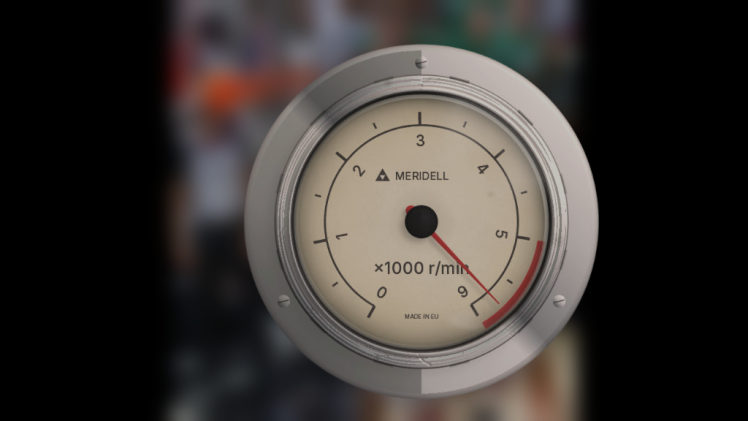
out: value=5750 unit=rpm
